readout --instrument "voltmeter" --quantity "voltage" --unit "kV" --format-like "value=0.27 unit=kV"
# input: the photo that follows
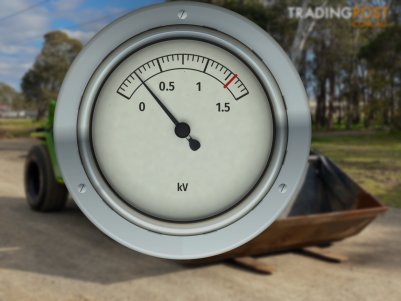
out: value=0.25 unit=kV
